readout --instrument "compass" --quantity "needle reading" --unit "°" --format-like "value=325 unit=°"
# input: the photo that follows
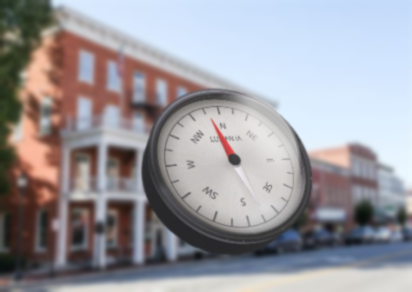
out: value=345 unit=°
